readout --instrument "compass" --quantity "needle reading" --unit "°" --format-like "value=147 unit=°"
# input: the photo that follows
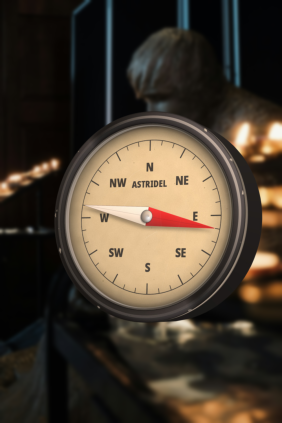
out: value=100 unit=°
